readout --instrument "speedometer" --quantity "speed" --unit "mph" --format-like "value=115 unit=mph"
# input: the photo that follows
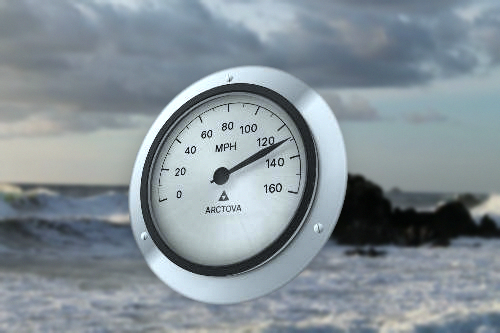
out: value=130 unit=mph
